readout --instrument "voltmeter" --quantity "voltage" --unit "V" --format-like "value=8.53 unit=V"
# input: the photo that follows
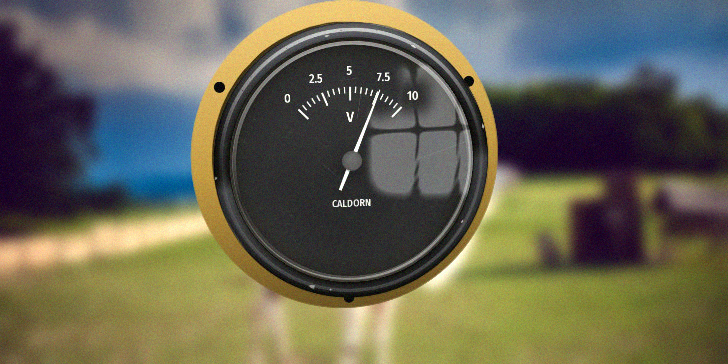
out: value=7.5 unit=V
